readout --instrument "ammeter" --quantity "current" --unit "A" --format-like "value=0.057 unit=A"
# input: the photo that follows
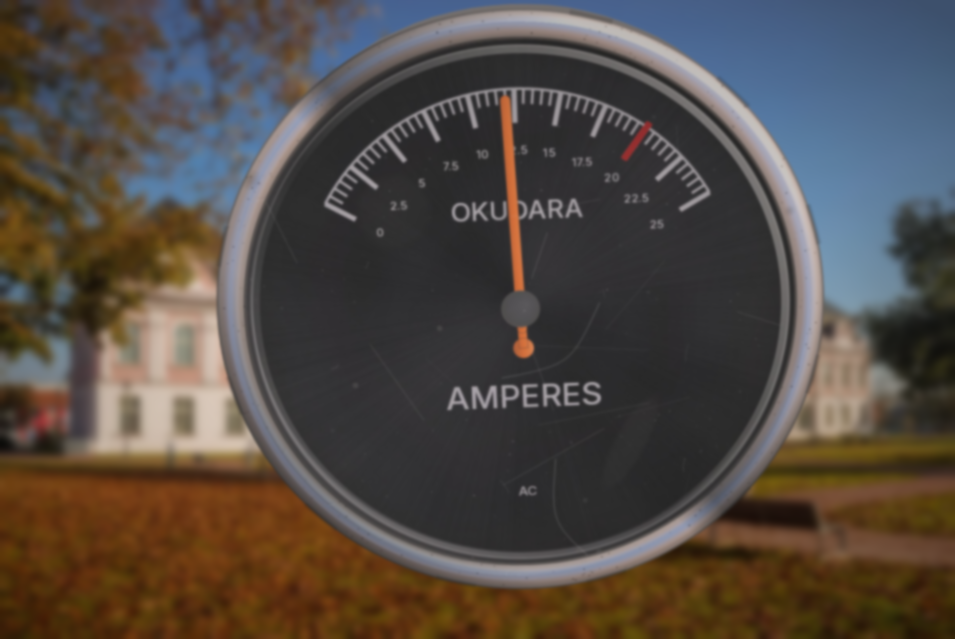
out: value=12 unit=A
